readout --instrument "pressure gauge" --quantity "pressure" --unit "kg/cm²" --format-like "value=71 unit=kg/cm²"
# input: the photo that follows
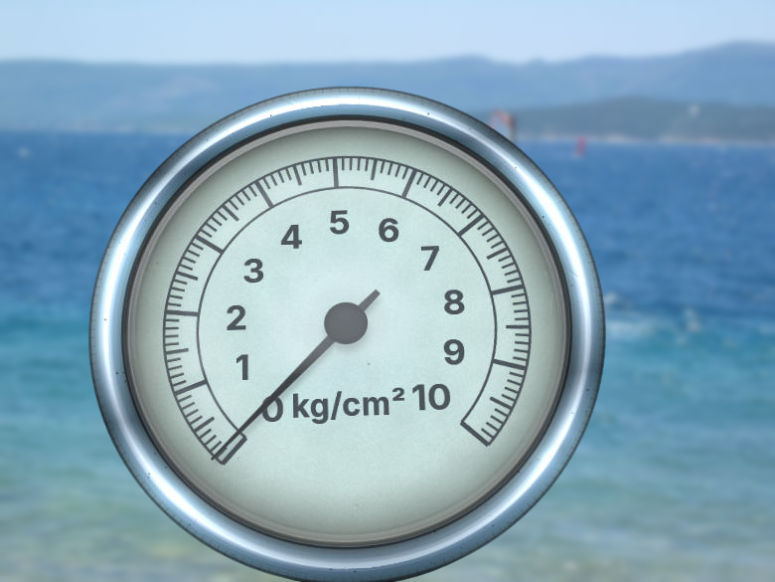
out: value=0.1 unit=kg/cm²
